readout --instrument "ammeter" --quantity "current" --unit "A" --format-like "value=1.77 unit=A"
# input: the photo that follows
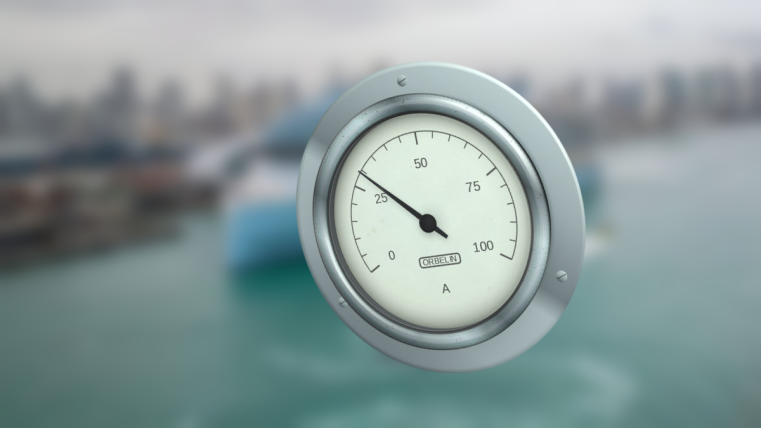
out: value=30 unit=A
